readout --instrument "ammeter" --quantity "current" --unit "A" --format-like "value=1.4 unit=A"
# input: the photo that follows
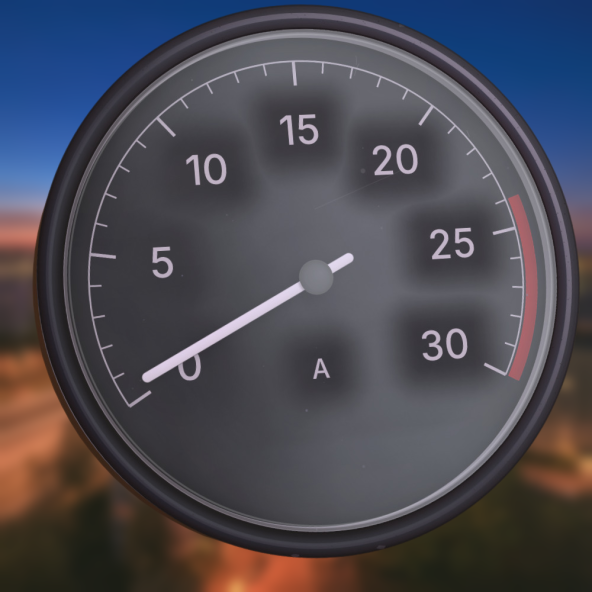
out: value=0.5 unit=A
